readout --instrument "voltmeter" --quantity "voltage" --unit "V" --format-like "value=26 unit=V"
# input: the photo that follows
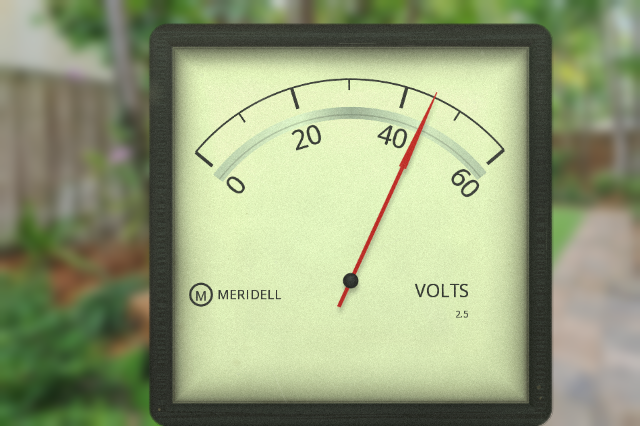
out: value=45 unit=V
